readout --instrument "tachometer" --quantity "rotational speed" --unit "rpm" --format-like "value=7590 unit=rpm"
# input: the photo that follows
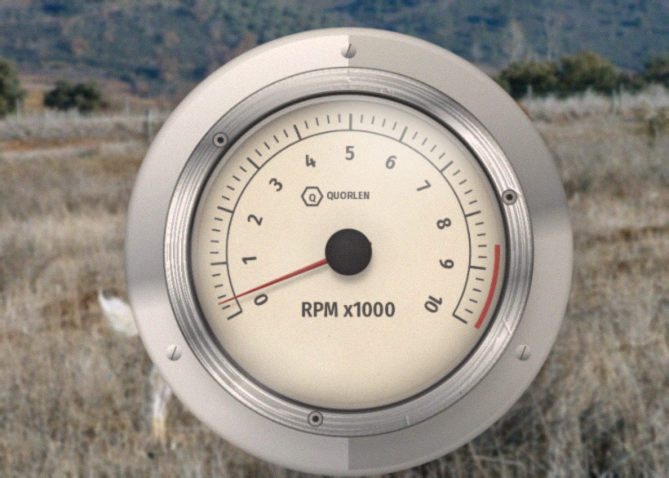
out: value=300 unit=rpm
